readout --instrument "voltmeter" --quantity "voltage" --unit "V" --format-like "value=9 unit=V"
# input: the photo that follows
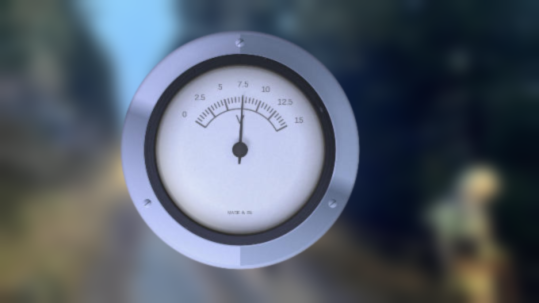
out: value=7.5 unit=V
